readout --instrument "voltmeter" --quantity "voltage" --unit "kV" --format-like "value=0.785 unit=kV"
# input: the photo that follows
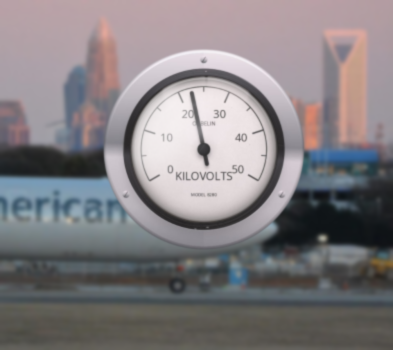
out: value=22.5 unit=kV
